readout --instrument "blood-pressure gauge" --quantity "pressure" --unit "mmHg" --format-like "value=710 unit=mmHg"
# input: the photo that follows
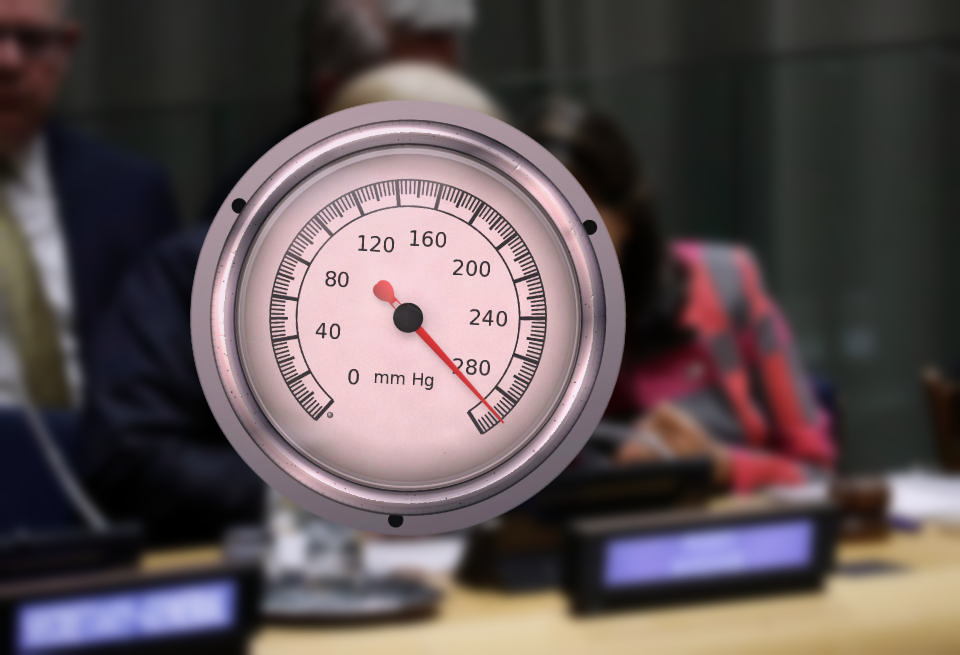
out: value=290 unit=mmHg
